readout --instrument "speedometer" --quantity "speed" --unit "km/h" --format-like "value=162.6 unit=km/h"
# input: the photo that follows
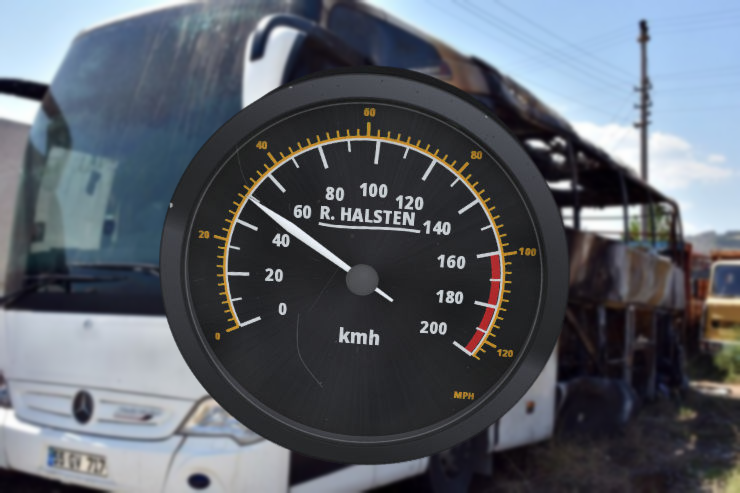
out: value=50 unit=km/h
